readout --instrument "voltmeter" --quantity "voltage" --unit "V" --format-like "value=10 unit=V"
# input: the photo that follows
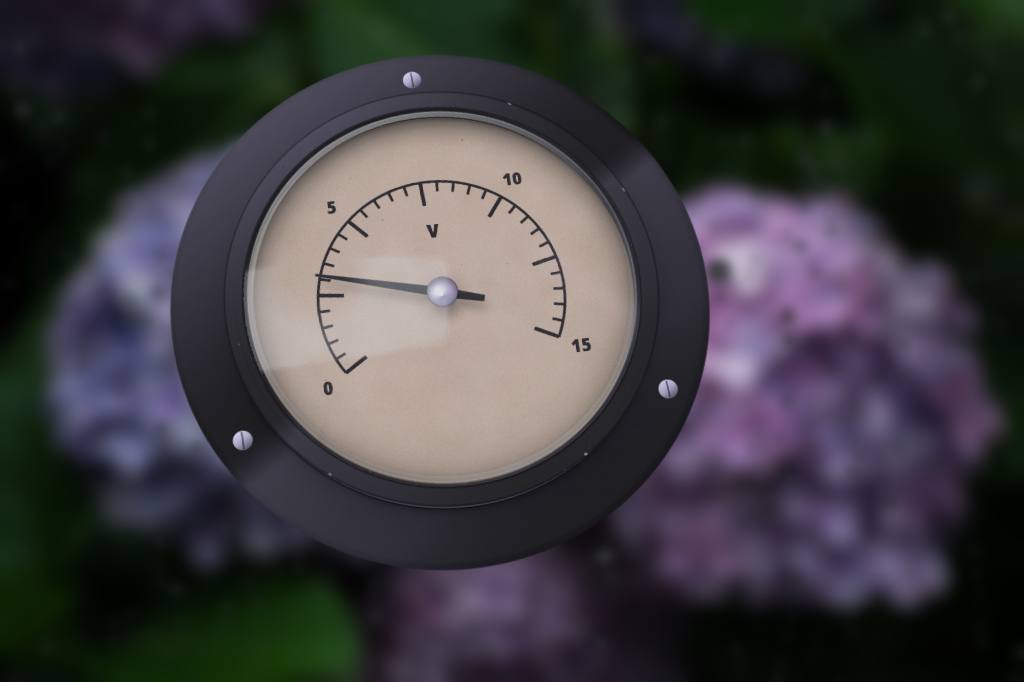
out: value=3 unit=V
